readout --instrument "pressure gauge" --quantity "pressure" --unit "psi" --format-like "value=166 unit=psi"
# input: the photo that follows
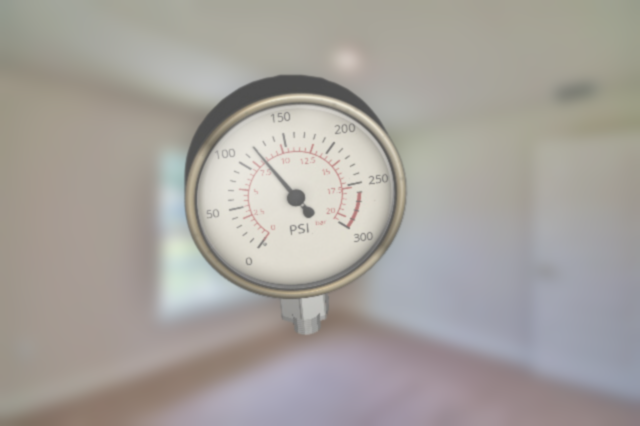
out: value=120 unit=psi
